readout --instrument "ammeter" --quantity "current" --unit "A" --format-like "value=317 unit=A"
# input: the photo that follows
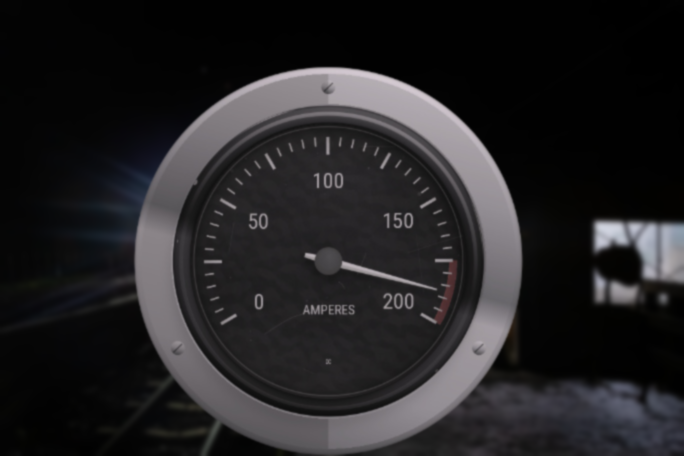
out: value=187.5 unit=A
